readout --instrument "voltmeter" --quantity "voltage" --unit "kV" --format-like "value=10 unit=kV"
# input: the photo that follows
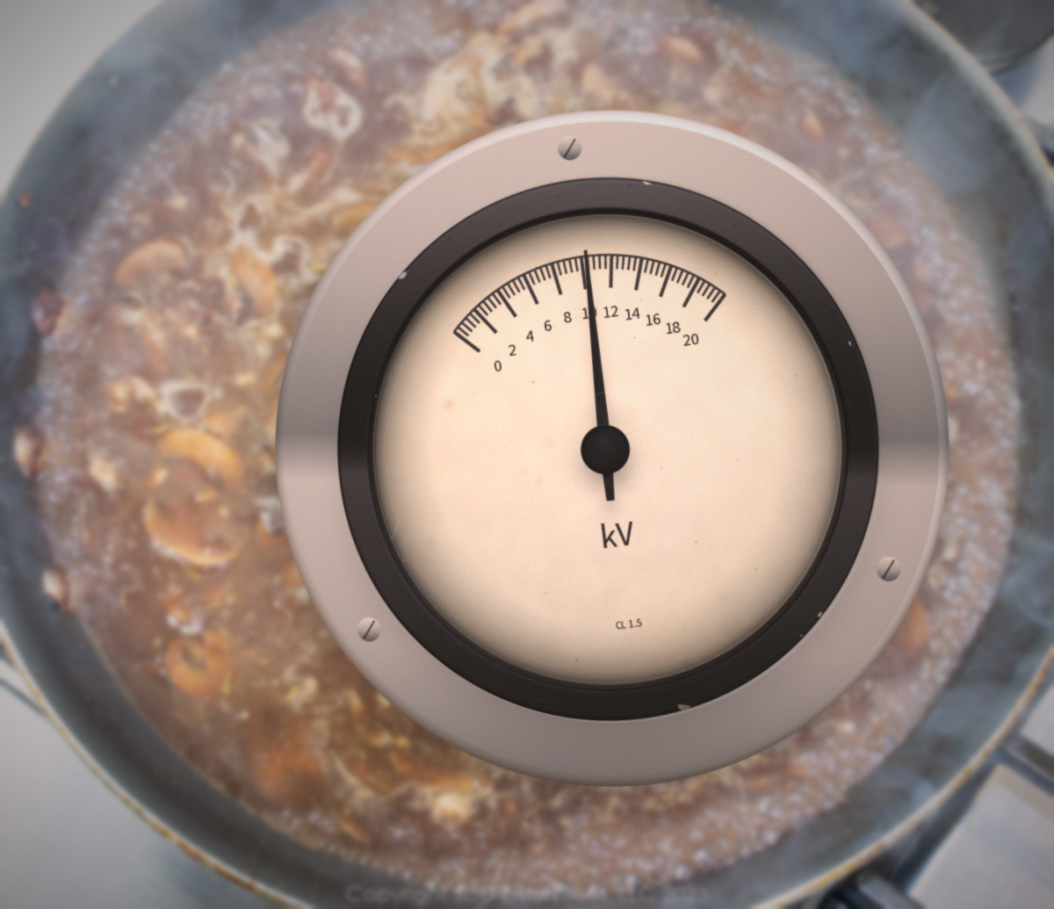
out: value=10.4 unit=kV
